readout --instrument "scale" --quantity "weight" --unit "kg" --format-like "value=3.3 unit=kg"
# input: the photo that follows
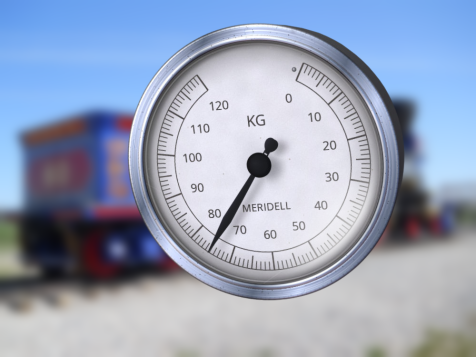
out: value=75 unit=kg
